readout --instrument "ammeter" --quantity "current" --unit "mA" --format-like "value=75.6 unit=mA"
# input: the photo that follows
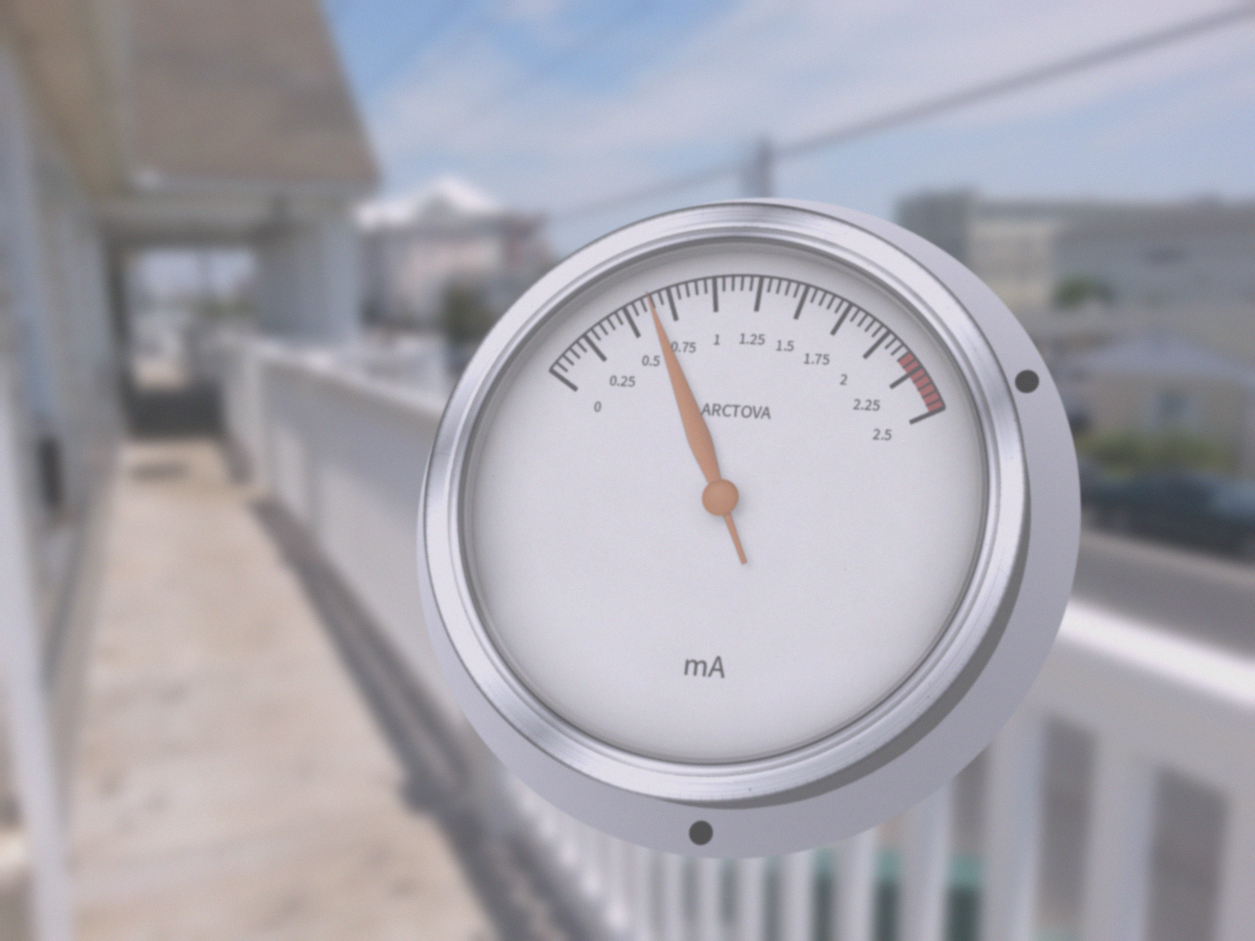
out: value=0.65 unit=mA
